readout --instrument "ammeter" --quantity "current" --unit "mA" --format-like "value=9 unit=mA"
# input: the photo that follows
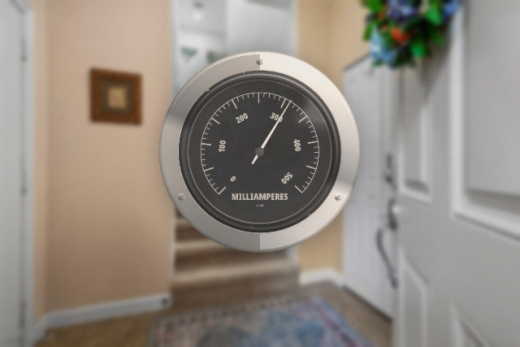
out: value=310 unit=mA
